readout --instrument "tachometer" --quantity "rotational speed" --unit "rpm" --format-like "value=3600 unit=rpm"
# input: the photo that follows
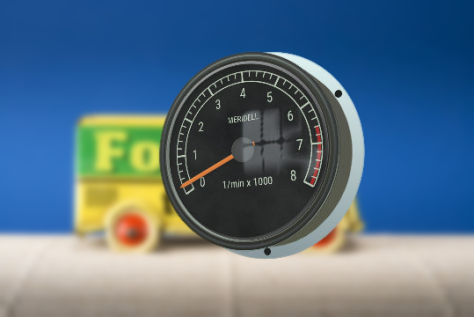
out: value=200 unit=rpm
